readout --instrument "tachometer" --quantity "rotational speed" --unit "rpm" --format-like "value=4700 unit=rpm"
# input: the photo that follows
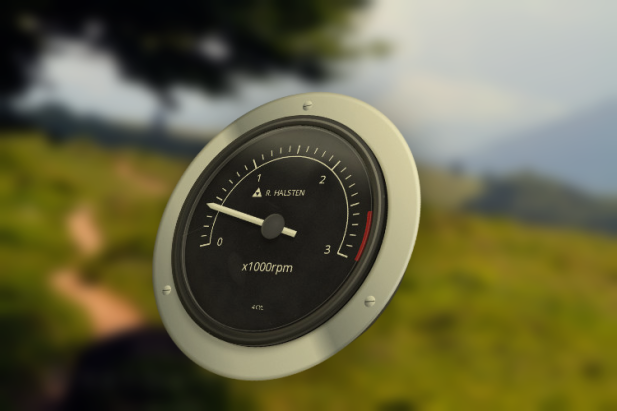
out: value=400 unit=rpm
